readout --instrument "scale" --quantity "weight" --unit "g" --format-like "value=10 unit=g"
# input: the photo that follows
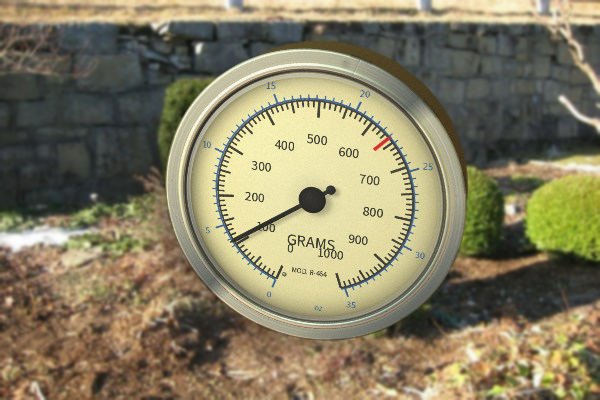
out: value=110 unit=g
